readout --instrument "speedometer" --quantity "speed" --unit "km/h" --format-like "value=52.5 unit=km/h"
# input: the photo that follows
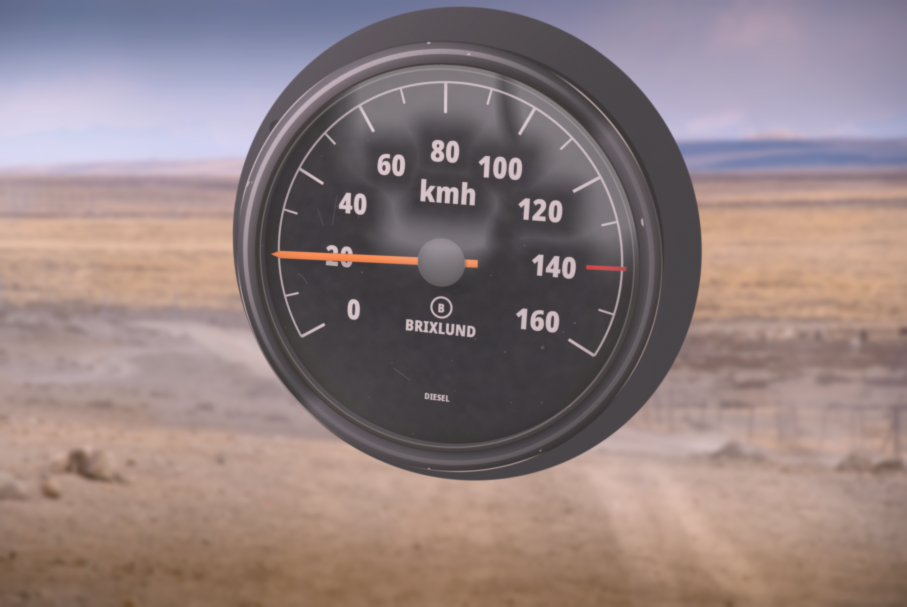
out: value=20 unit=km/h
